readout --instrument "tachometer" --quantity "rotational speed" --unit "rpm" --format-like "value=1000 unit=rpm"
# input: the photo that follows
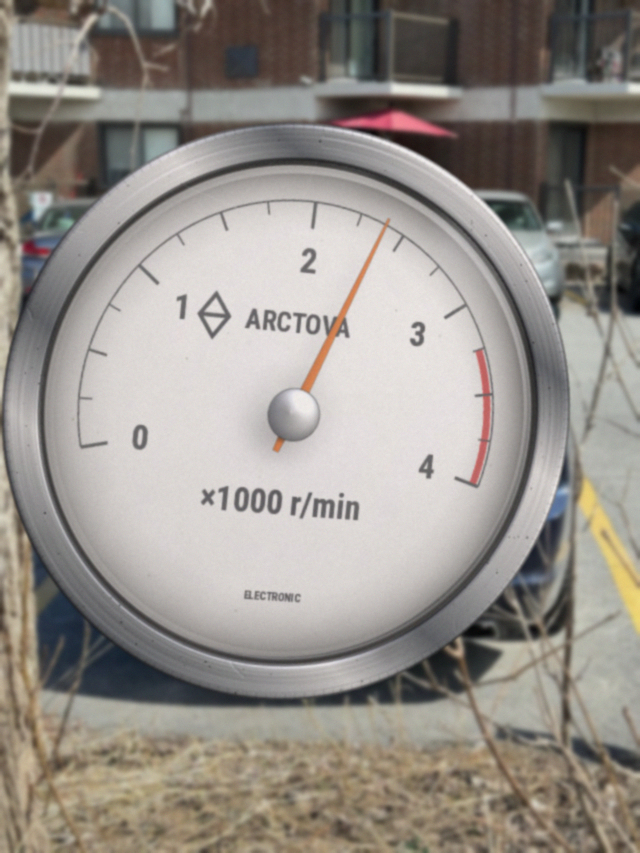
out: value=2375 unit=rpm
